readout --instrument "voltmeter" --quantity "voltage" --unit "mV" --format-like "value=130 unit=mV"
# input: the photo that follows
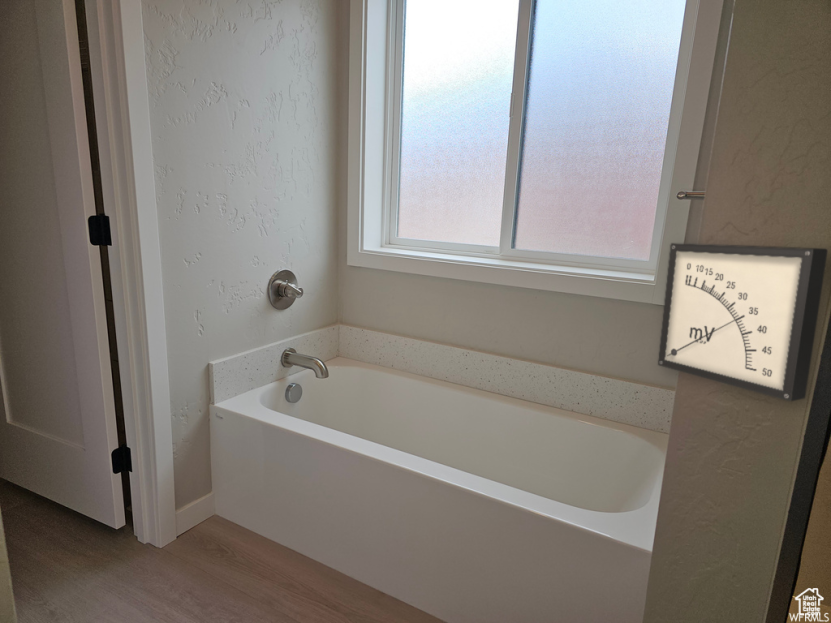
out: value=35 unit=mV
